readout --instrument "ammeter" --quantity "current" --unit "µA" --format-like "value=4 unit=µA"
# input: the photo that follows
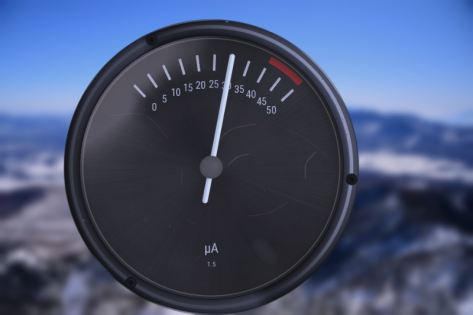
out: value=30 unit=µA
